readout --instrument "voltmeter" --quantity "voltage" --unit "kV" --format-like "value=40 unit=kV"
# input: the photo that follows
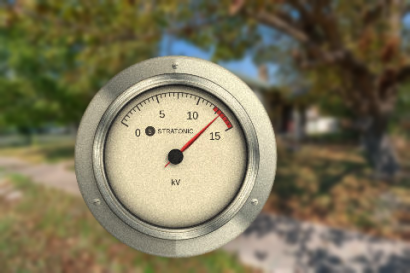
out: value=13 unit=kV
